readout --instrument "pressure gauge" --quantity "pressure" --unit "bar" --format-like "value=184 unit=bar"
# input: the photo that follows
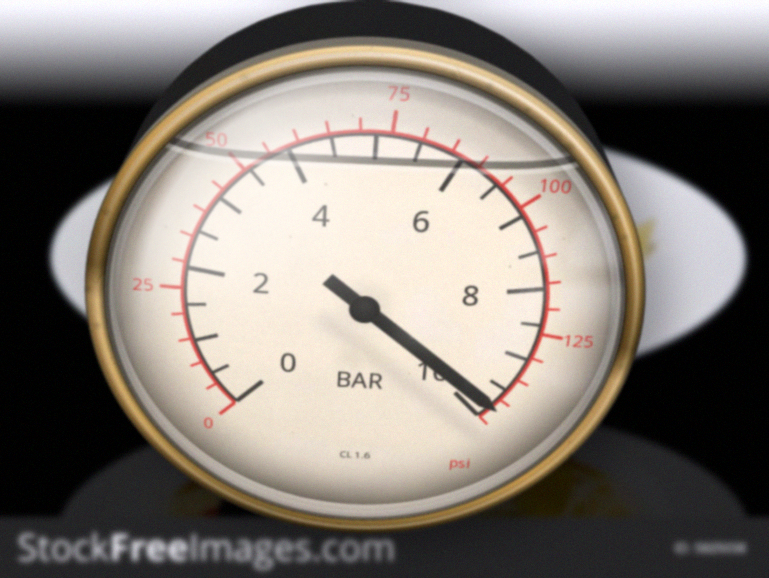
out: value=9.75 unit=bar
